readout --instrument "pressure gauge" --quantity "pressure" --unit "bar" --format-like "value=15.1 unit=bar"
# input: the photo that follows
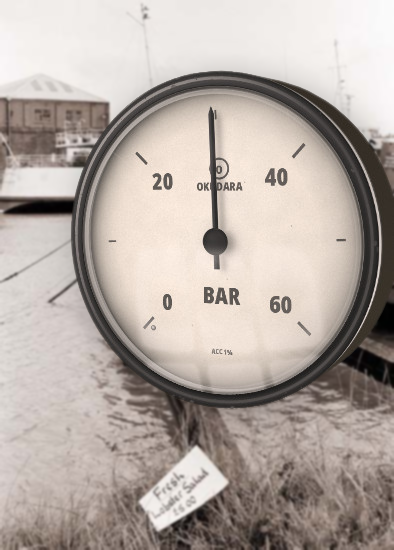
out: value=30 unit=bar
